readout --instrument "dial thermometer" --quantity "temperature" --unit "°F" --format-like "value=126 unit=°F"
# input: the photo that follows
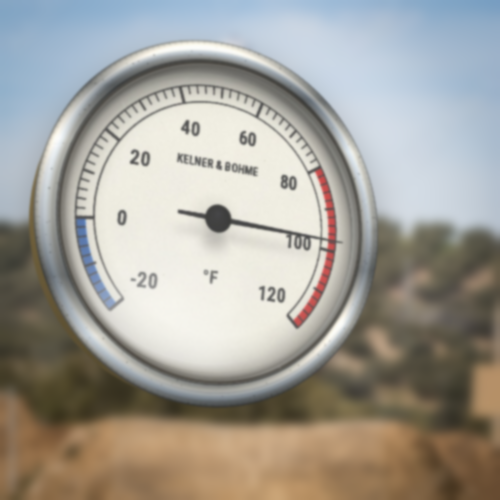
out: value=98 unit=°F
